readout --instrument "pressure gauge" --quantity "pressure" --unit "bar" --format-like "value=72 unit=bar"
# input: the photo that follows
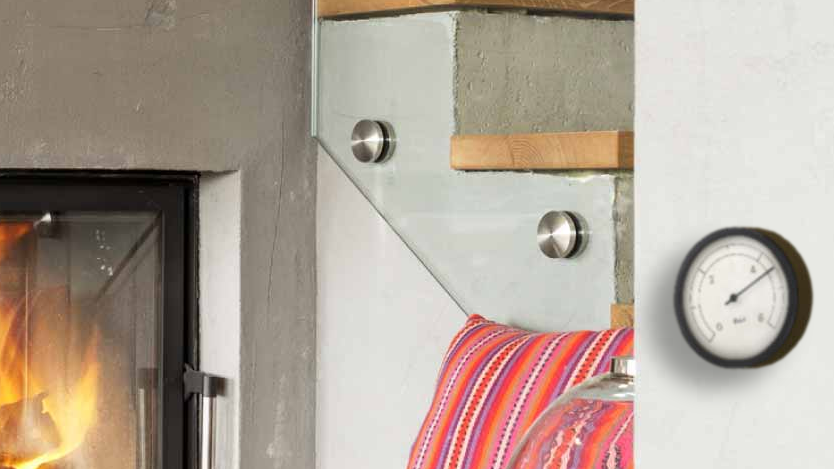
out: value=4.5 unit=bar
